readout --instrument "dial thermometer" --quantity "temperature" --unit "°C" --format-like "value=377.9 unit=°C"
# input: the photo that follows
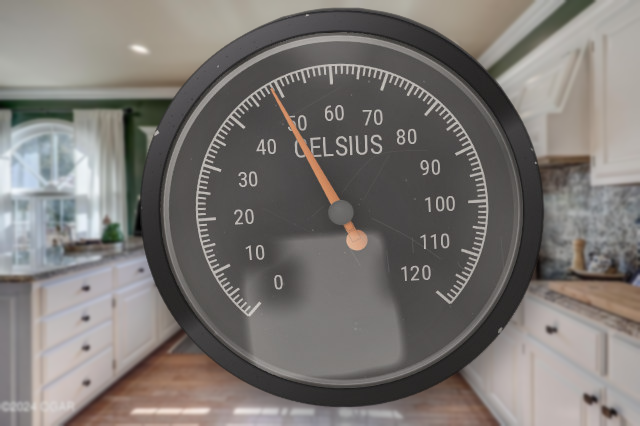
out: value=49 unit=°C
